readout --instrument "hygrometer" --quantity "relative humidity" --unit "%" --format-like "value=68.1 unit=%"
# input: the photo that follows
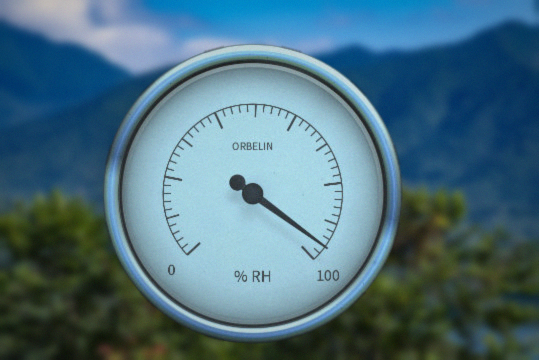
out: value=96 unit=%
